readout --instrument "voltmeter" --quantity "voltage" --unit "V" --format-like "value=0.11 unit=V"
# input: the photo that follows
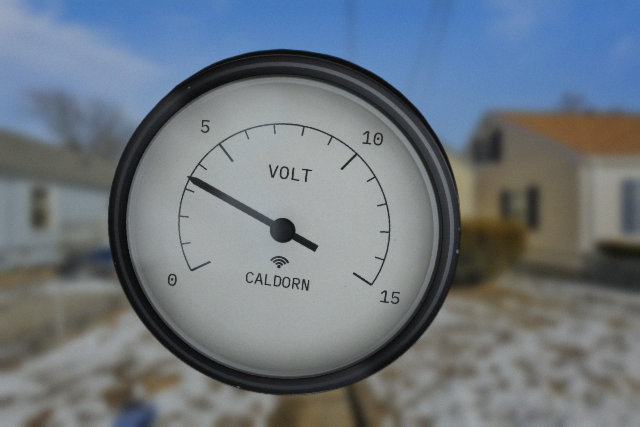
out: value=3.5 unit=V
